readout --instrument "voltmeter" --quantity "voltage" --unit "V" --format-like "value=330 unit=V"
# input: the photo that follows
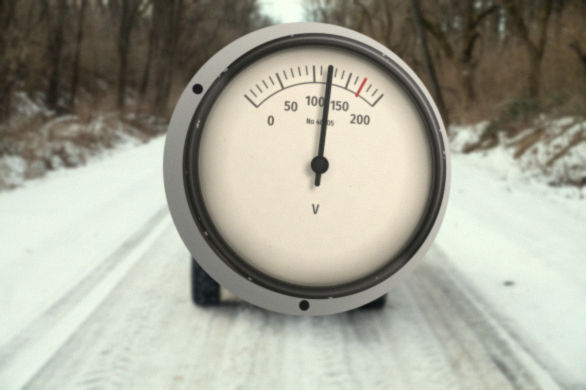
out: value=120 unit=V
